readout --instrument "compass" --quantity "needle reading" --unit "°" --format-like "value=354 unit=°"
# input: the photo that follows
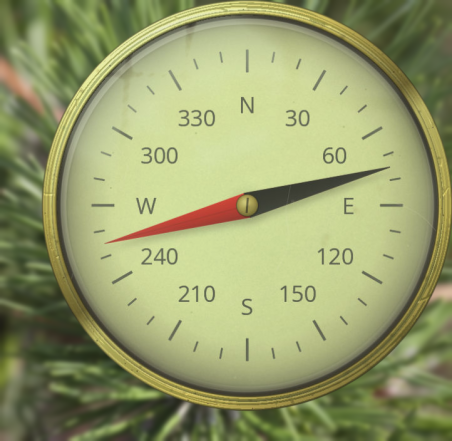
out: value=255 unit=°
